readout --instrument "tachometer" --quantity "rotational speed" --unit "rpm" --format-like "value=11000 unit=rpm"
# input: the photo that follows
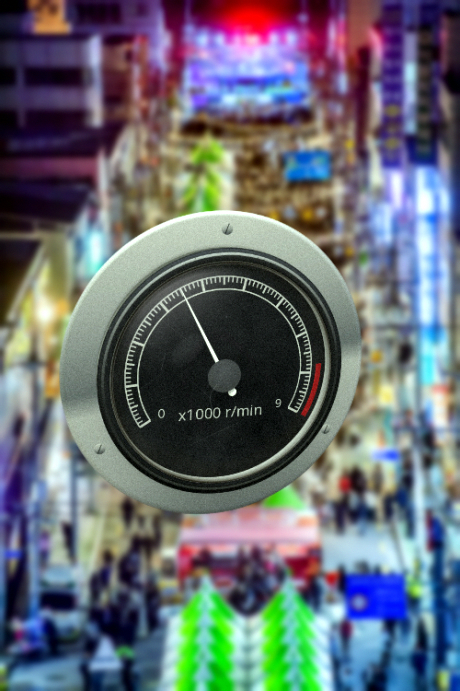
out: value=3500 unit=rpm
